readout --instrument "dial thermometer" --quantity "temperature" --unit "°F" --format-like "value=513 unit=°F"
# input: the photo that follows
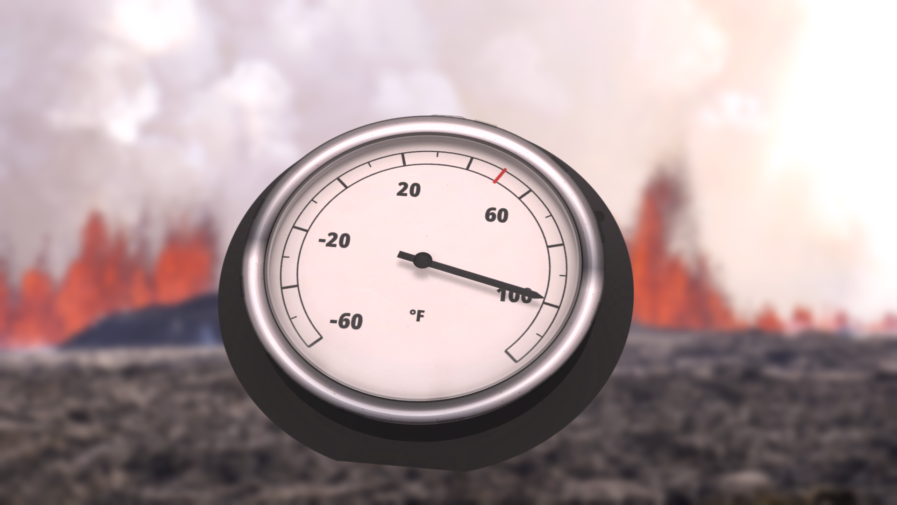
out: value=100 unit=°F
